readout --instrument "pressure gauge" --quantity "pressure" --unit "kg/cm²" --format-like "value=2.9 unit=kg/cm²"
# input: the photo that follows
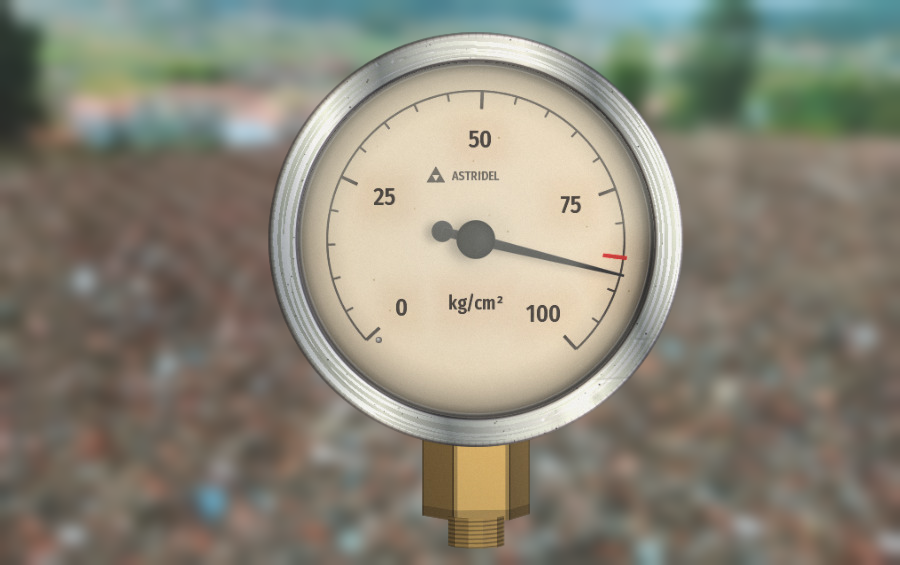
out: value=87.5 unit=kg/cm²
